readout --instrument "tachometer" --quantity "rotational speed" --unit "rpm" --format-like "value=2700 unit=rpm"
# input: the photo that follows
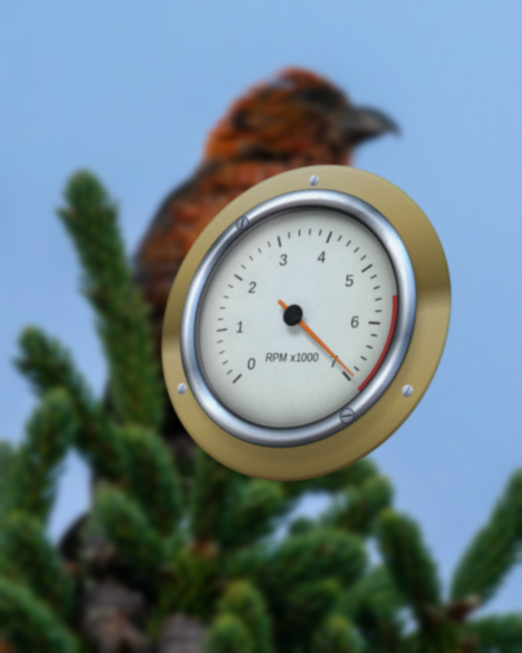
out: value=6900 unit=rpm
